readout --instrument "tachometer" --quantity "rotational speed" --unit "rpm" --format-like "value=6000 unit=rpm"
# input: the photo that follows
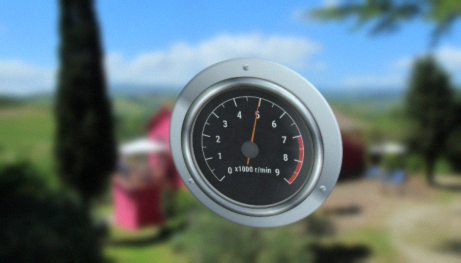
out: value=5000 unit=rpm
